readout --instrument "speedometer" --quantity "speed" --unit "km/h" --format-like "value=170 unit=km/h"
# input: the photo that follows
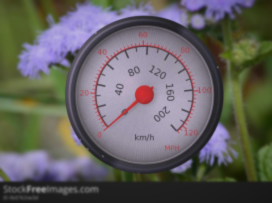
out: value=0 unit=km/h
